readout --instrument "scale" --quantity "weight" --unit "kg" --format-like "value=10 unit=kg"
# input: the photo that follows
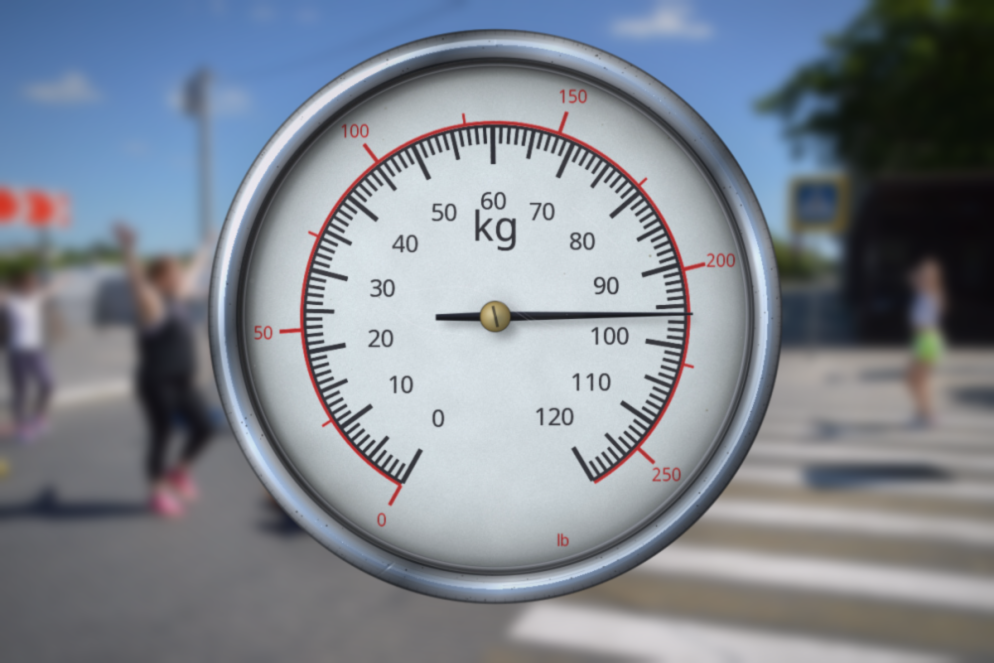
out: value=96 unit=kg
